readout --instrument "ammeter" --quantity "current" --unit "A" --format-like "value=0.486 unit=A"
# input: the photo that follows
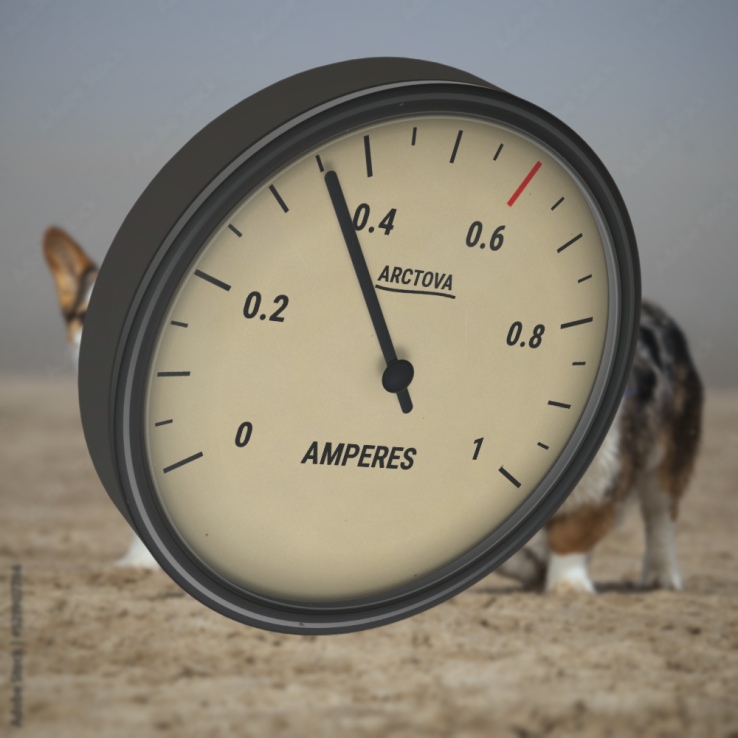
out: value=0.35 unit=A
